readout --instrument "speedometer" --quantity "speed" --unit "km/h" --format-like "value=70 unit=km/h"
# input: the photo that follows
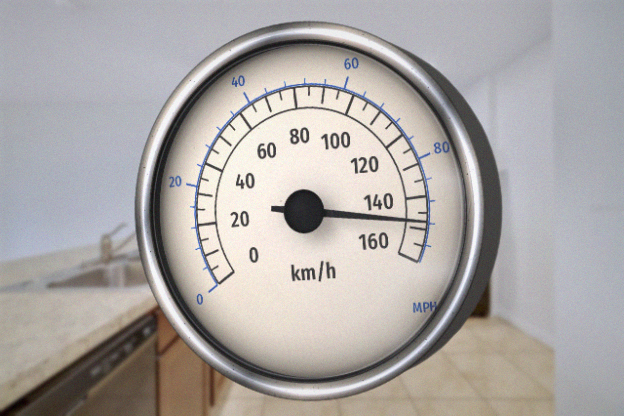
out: value=147.5 unit=km/h
